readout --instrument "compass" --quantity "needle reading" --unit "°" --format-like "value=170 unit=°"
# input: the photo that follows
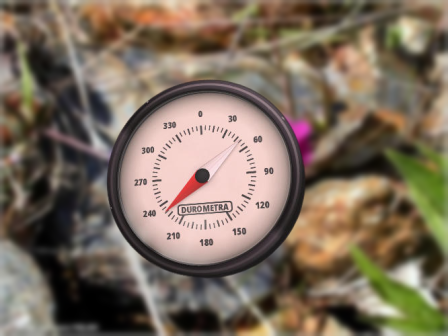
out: value=230 unit=°
